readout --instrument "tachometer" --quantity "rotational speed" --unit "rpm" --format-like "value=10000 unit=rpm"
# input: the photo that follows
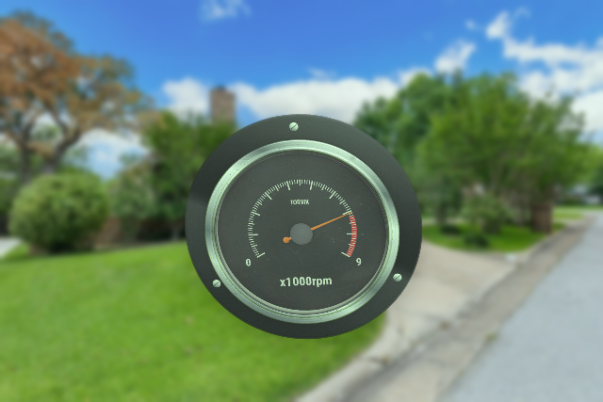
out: value=7000 unit=rpm
